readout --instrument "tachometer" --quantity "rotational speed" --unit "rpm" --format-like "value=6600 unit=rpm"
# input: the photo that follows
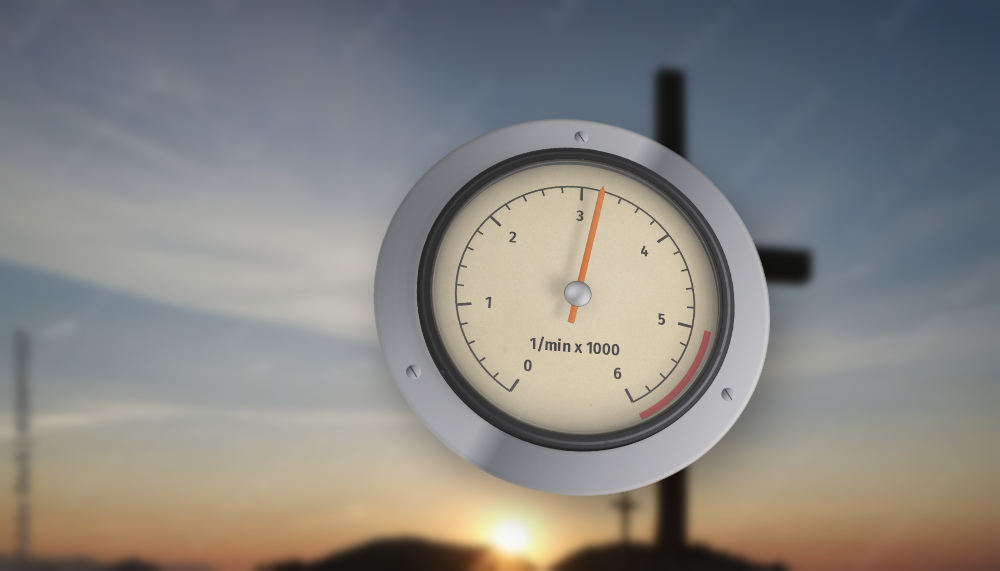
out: value=3200 unit=rpm
